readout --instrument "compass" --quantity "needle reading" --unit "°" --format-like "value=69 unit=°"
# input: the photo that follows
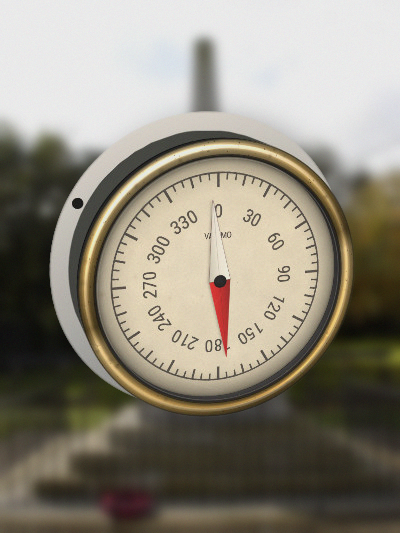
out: value=175 unit=°
